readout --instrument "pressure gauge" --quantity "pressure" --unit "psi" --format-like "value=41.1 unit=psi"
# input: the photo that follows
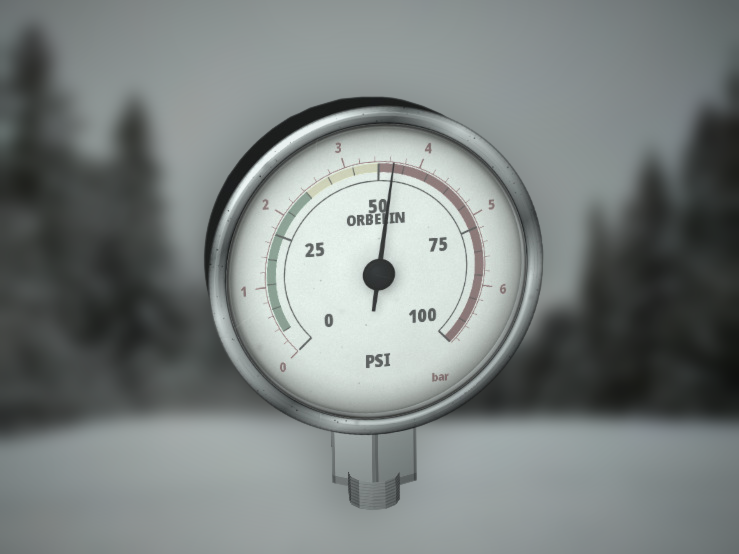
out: value=52.5 unit=psi
